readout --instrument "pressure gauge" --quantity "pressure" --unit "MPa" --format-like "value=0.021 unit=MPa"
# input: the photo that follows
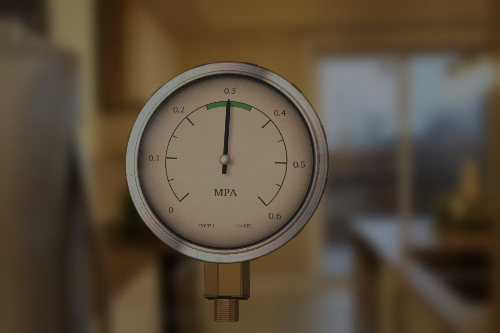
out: value=0.3 unit=MPa
